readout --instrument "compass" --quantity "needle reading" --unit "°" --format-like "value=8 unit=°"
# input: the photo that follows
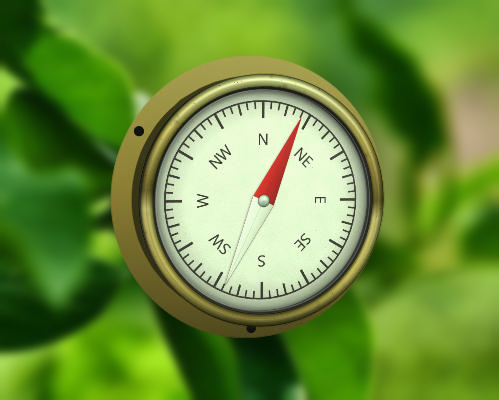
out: value=25 unit=°
